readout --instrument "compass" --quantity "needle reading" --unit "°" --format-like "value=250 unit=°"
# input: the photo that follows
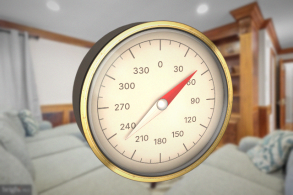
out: value=50 unit=°
